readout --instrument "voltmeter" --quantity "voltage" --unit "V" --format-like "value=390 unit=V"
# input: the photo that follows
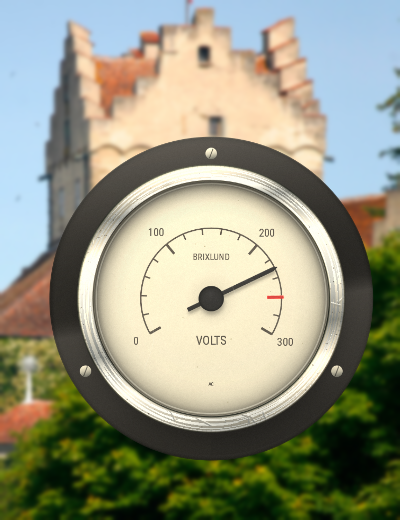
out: value=230 unit=V
